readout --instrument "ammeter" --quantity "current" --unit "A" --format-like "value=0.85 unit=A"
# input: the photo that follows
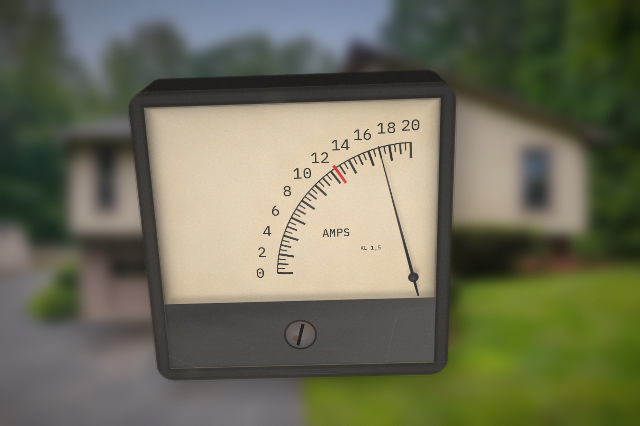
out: value=17 unit=A
